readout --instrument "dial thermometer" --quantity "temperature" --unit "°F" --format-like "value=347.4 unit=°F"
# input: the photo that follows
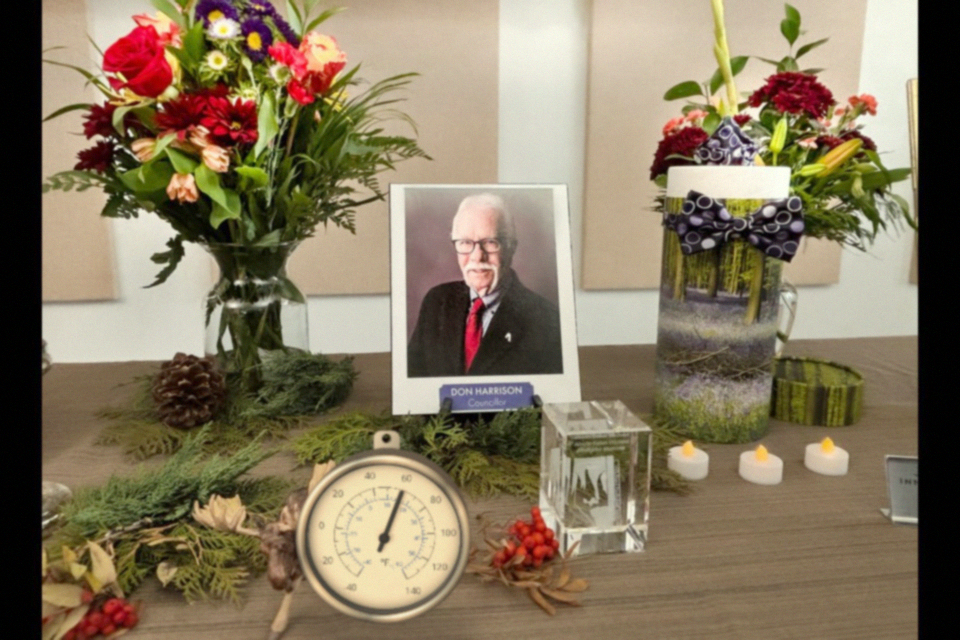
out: value=60 unit=°F
